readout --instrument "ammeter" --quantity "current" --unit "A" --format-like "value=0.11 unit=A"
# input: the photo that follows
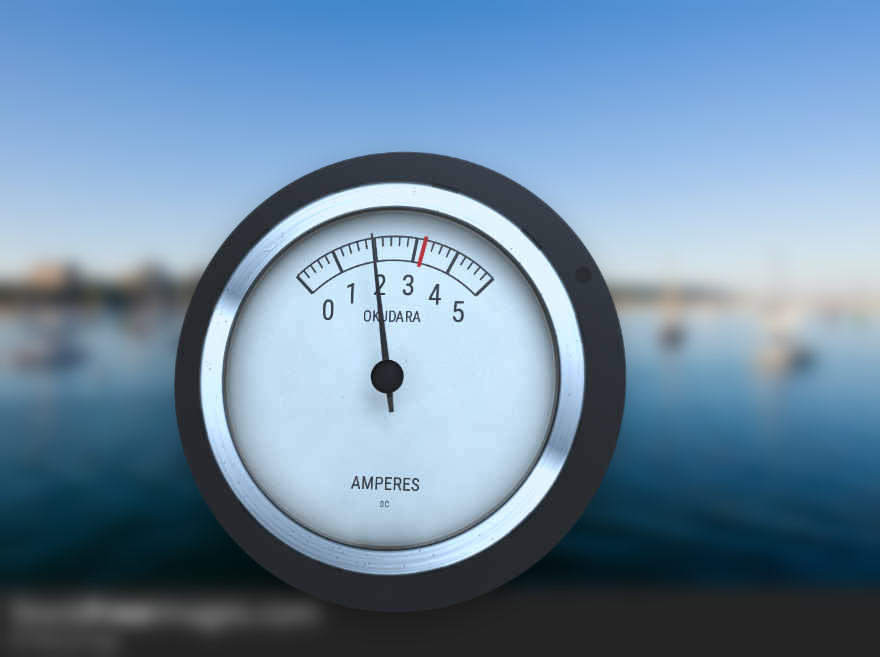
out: value=2 unit=A
